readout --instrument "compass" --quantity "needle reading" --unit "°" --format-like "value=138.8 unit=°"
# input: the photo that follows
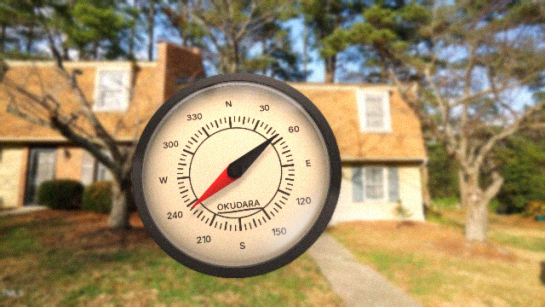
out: value=235 unit=°
